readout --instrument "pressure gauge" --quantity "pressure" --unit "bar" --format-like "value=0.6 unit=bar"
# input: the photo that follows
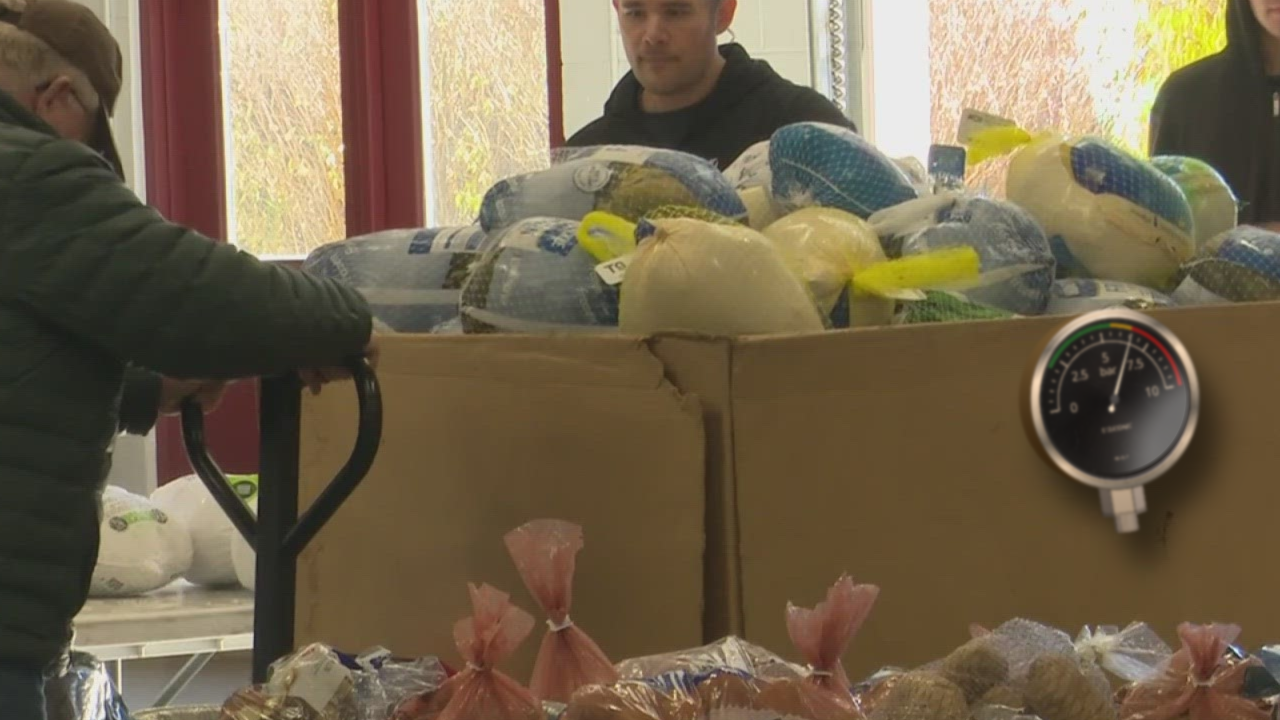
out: value=6.5 unit=bar
